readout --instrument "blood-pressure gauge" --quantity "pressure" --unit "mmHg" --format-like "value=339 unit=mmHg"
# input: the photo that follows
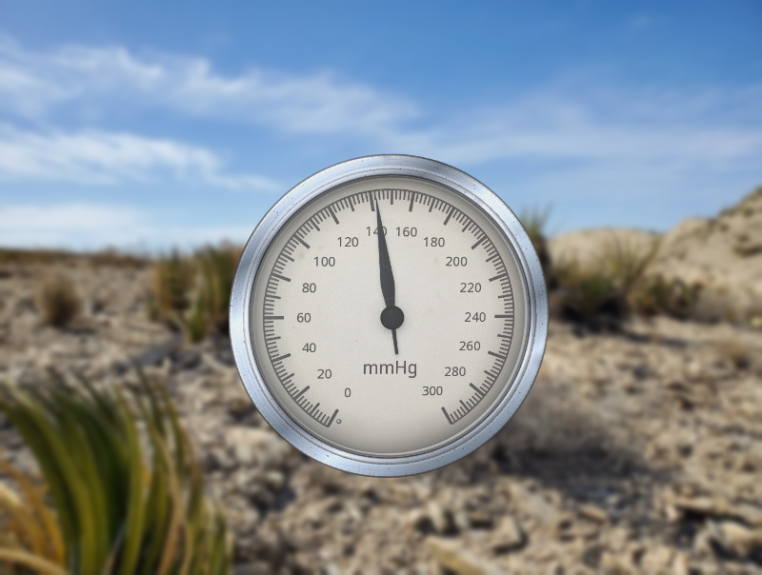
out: value=142 unit=mmHg
